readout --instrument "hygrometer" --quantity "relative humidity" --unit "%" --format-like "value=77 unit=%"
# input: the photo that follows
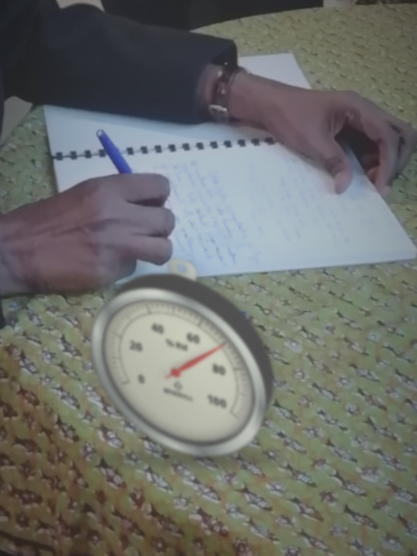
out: value=70 unit=%
